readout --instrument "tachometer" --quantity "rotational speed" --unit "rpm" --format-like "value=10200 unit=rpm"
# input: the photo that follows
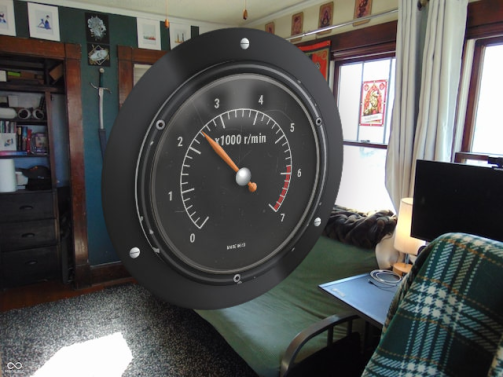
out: value=2400 unit=rpm
